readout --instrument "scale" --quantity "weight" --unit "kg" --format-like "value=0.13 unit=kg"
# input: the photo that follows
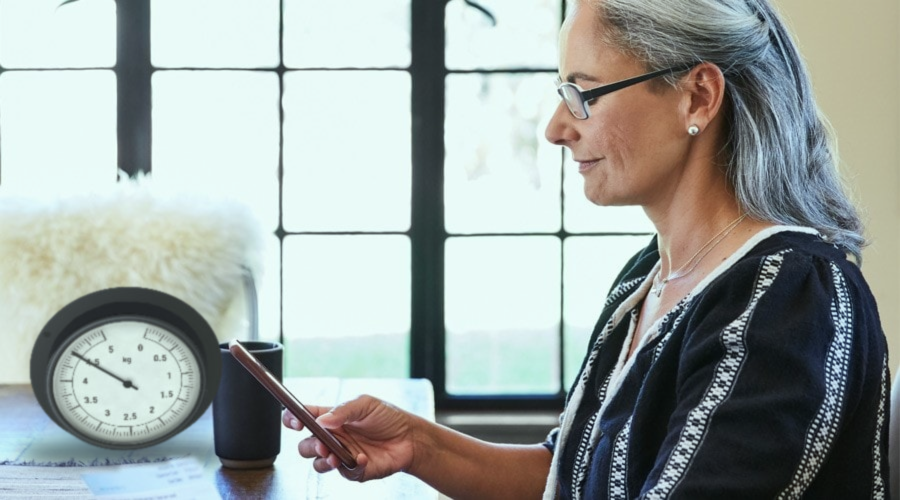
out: value=4.5 unit=kg
